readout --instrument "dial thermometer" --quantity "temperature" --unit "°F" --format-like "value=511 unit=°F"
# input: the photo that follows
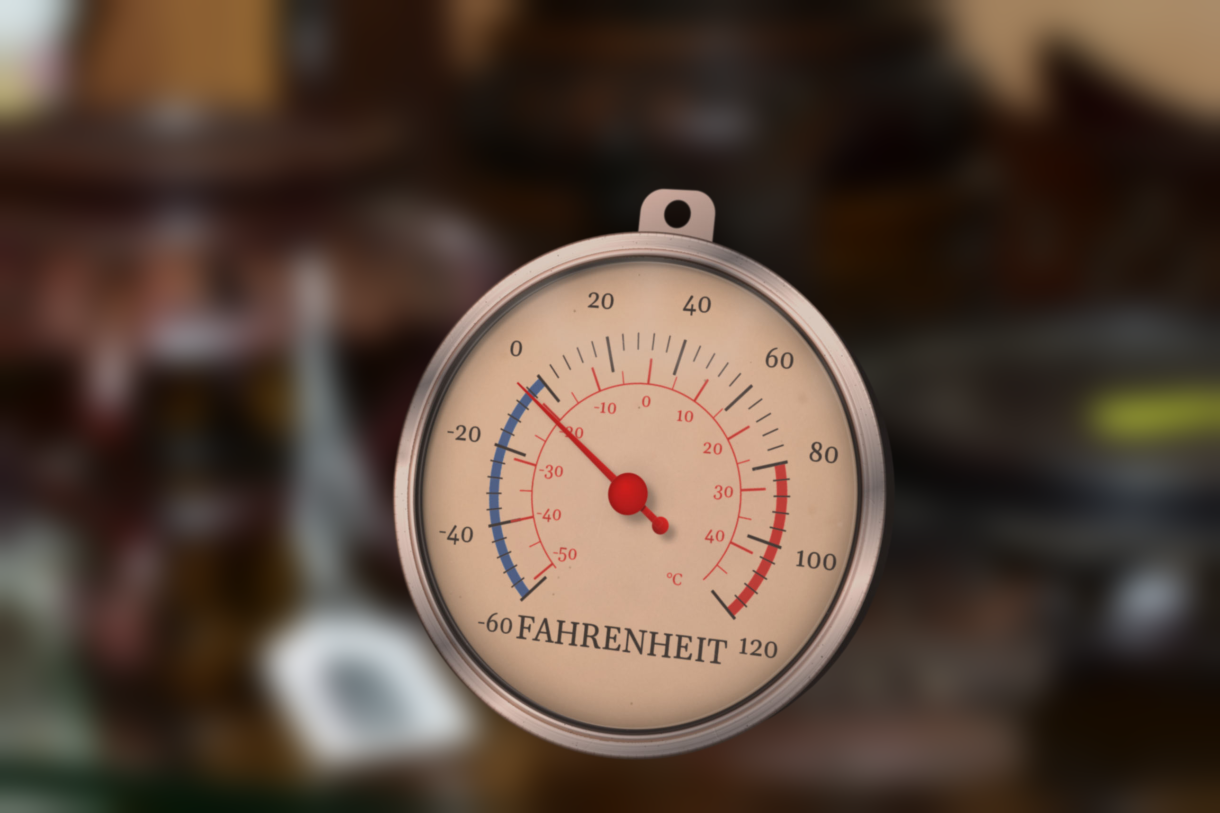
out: value=-4 unit=°F
